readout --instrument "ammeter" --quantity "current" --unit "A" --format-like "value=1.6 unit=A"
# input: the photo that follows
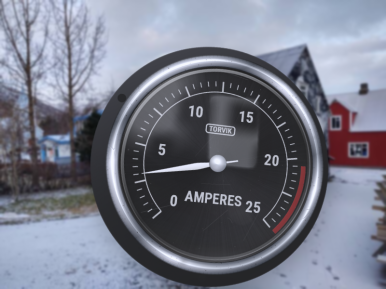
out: value=3 unit=A
